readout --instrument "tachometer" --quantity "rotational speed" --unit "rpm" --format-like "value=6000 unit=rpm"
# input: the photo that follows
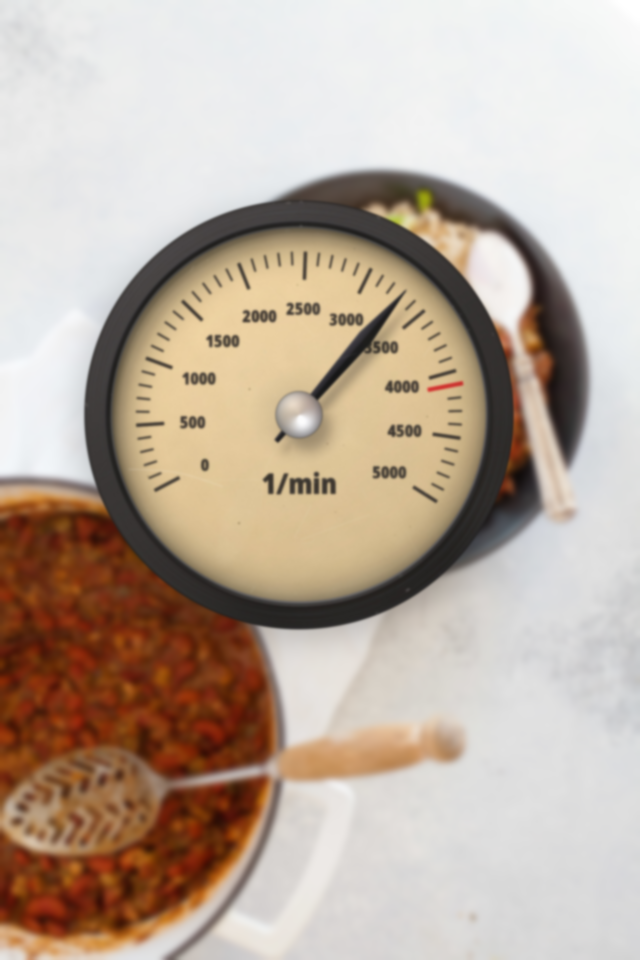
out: value=3300 unit=rpm
